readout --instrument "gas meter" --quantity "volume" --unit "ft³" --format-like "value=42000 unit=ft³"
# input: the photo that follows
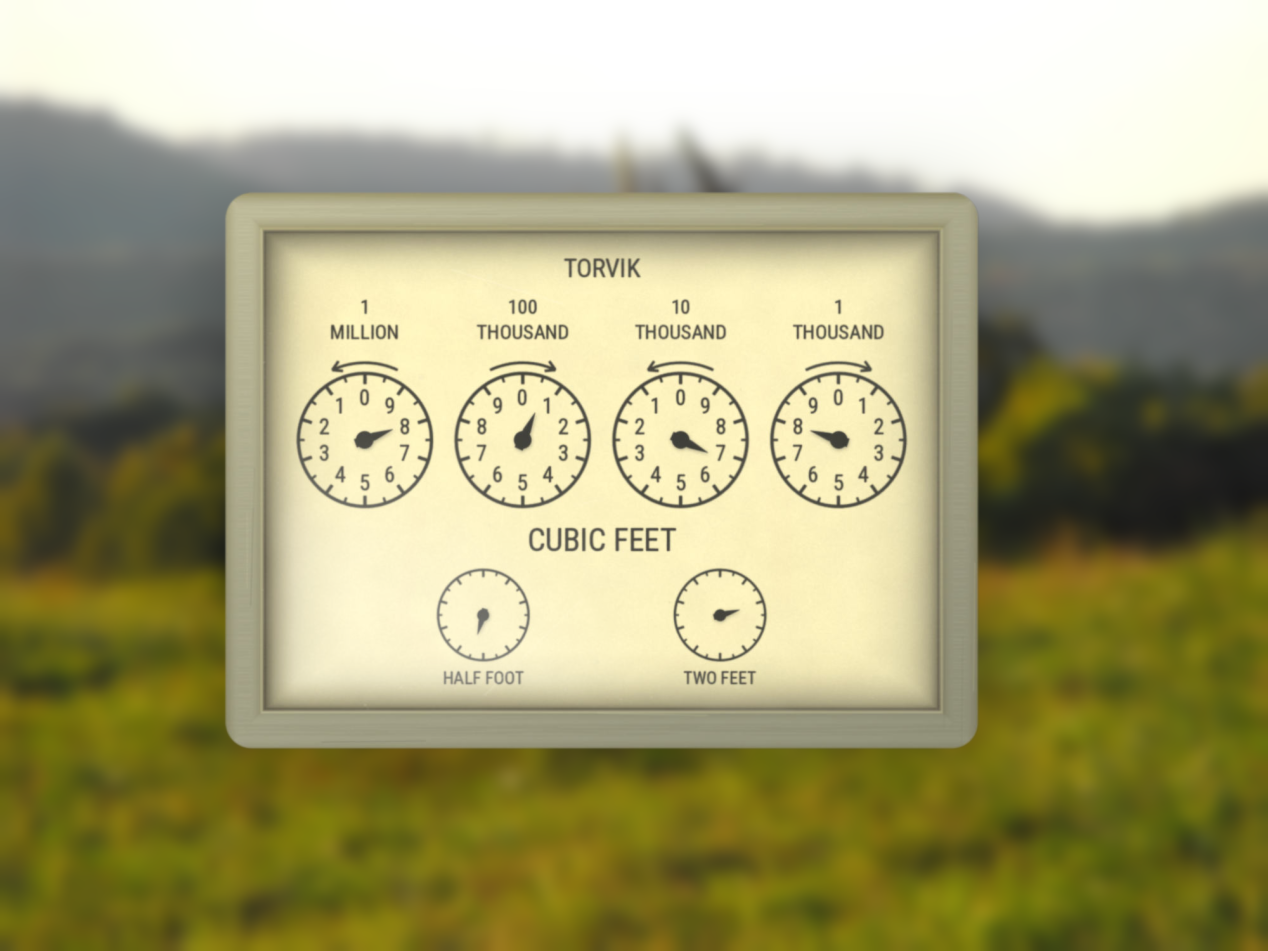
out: value=806800 unit=ft³
